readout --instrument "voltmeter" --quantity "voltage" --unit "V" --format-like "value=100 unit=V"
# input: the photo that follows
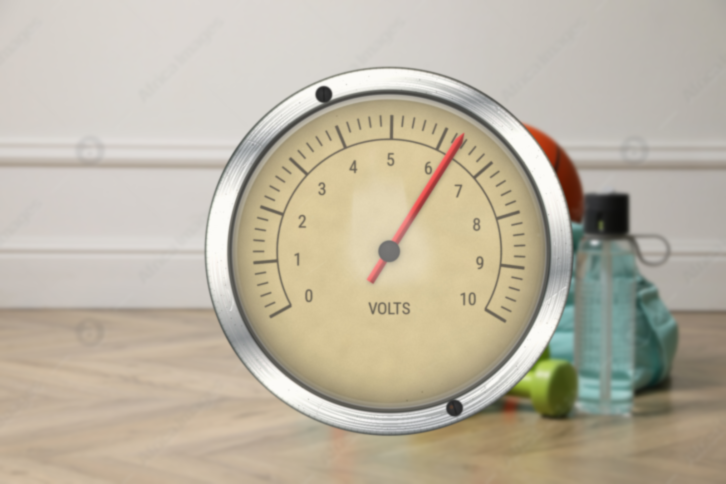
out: value=6.3 unit=V
